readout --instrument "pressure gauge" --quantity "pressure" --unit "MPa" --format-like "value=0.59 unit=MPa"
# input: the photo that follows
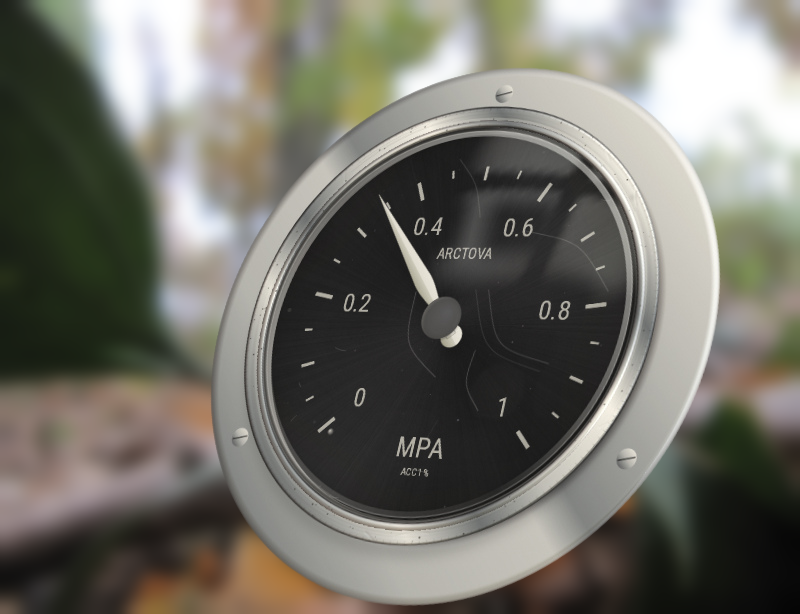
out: value=0.35 unit=MPa
